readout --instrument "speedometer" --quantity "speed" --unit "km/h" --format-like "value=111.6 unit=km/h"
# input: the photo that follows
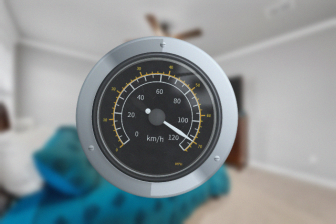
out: value=112.5 unit=km/h
